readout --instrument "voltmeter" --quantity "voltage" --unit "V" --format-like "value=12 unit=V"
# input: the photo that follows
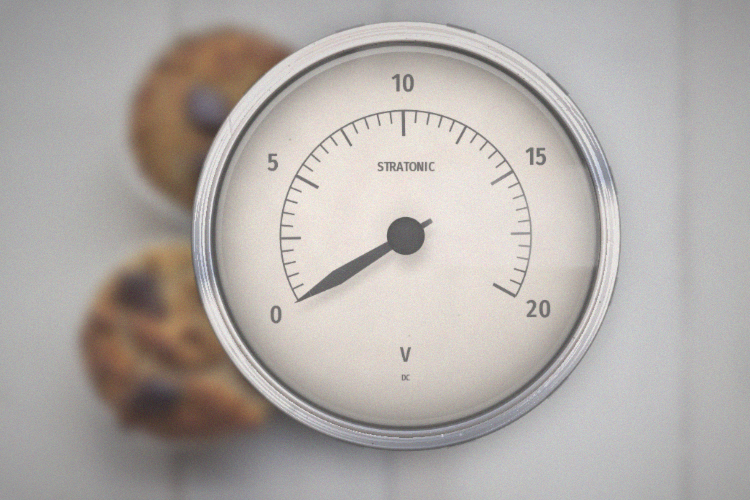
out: value=0 unit=V
